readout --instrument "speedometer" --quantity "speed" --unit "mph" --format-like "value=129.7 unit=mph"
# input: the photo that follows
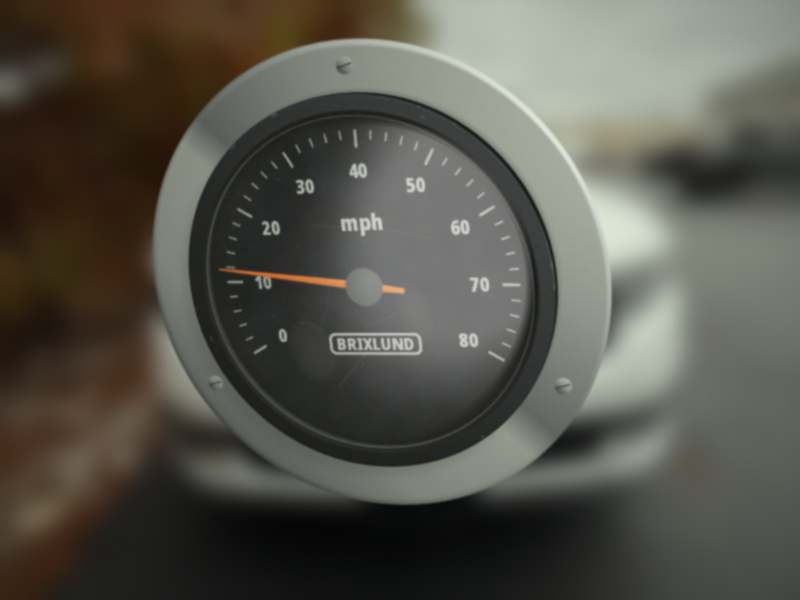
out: value=12 unit=mph
